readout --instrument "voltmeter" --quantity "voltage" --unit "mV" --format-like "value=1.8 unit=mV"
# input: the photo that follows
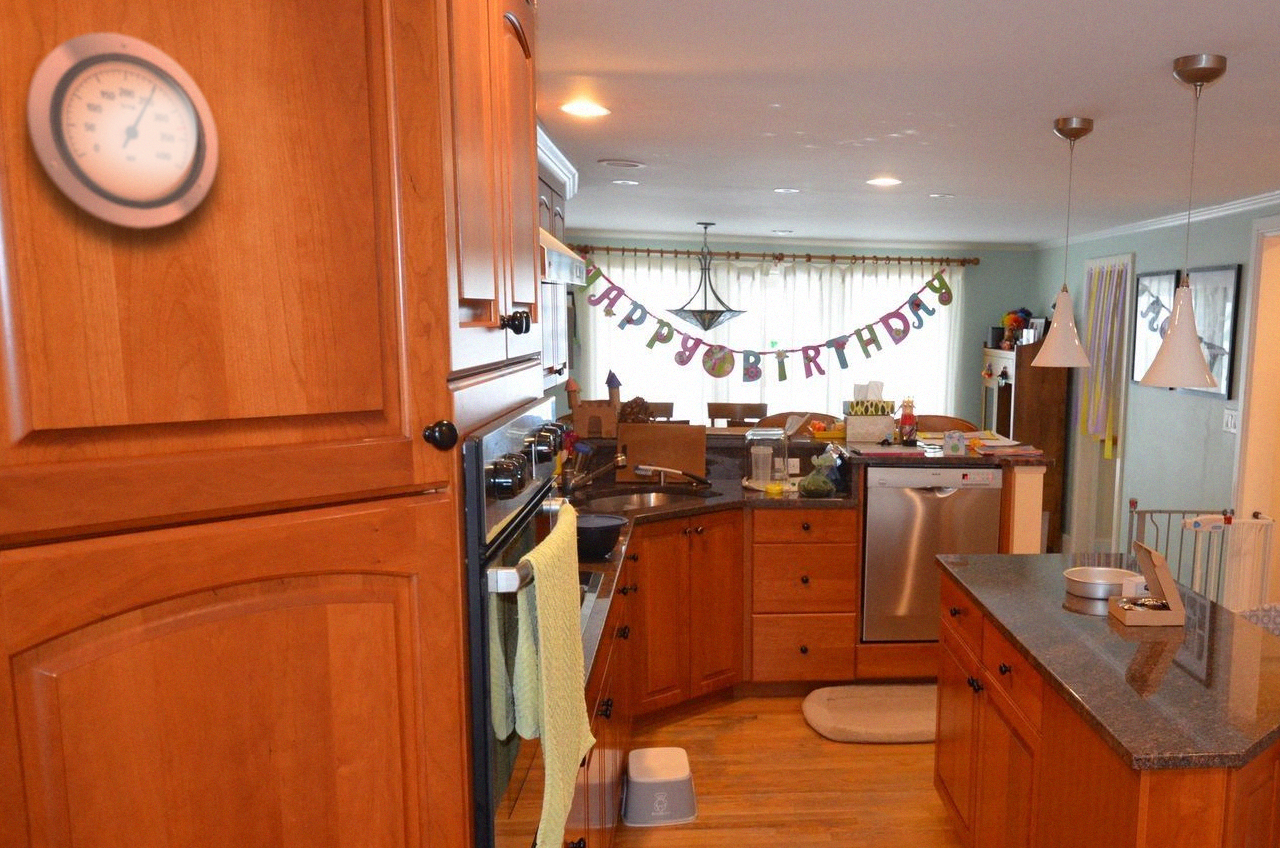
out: value=250 unit=mV
